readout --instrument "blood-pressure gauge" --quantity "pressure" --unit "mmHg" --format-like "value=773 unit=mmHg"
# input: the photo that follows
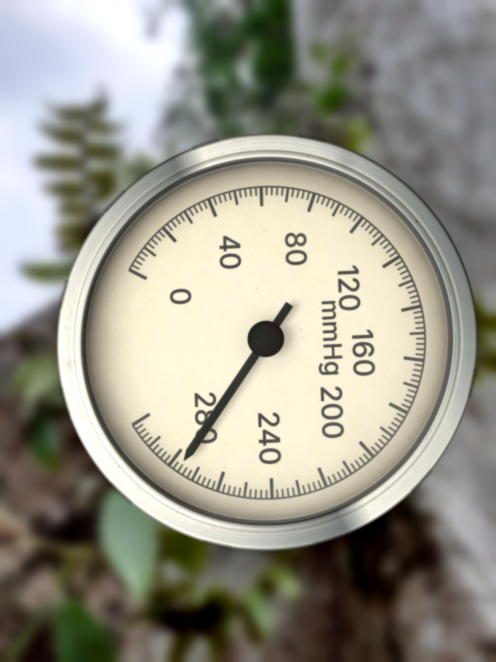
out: value=276 unit=mmHg
